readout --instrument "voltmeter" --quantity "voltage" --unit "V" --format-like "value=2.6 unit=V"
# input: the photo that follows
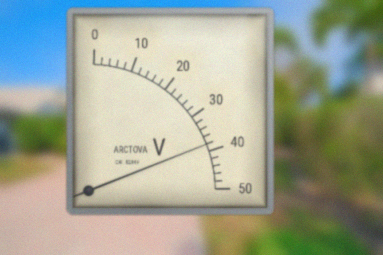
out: value=38 unit=V
